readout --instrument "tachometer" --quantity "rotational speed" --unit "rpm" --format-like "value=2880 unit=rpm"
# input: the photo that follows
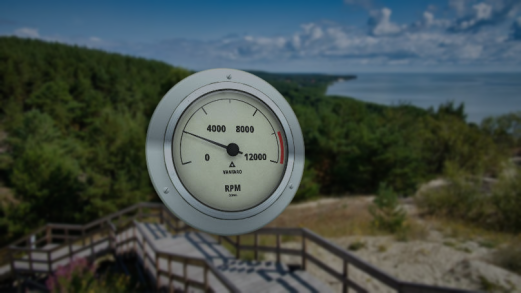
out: value=2000 unit=rpm
